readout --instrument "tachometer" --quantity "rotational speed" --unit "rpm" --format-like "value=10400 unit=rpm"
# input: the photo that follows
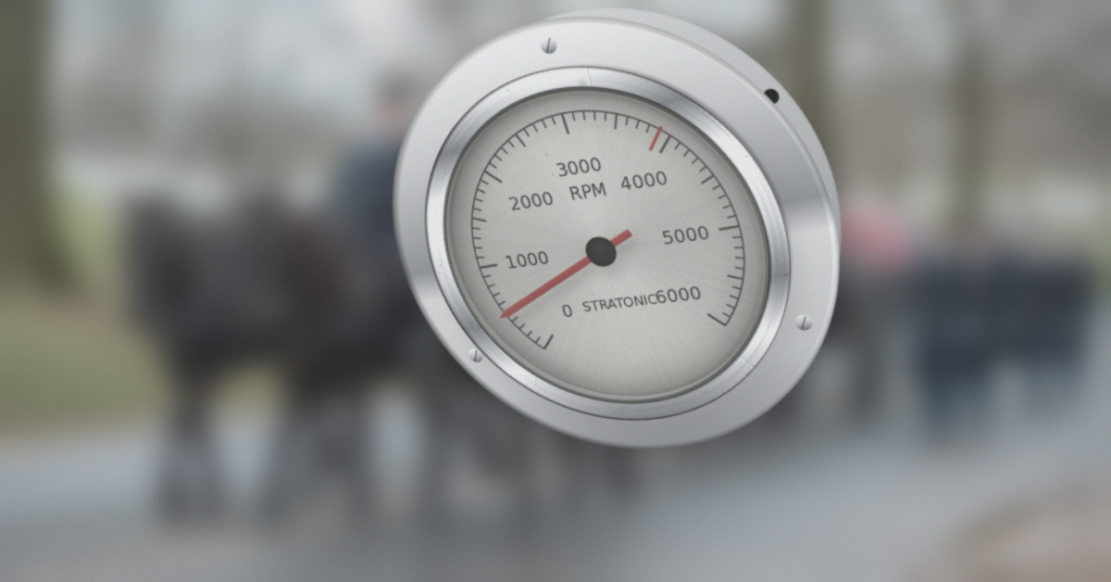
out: value=500 unit=rpm
